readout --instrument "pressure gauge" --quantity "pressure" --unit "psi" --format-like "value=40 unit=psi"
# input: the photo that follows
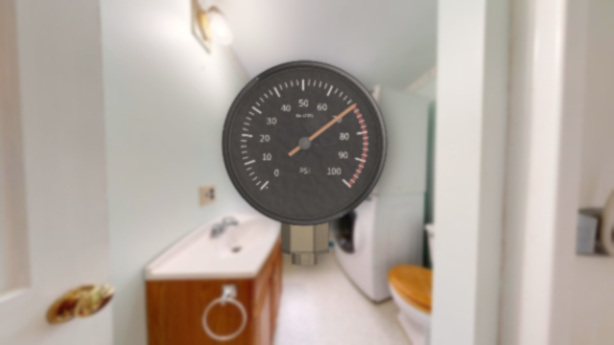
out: value=70 unit=psi
